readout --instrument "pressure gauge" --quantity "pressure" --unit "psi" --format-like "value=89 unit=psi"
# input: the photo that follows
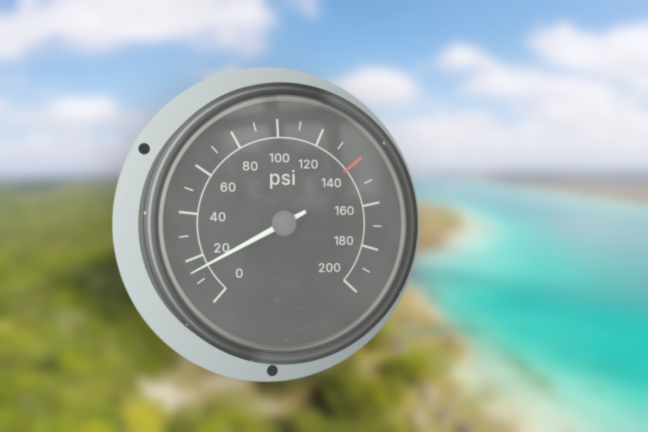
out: value=15 unit=psi
